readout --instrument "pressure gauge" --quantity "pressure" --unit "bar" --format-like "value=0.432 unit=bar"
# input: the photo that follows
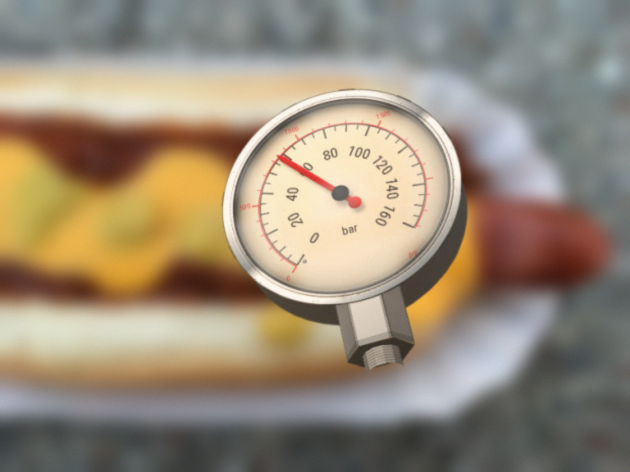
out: value=57.5 unit=bar
